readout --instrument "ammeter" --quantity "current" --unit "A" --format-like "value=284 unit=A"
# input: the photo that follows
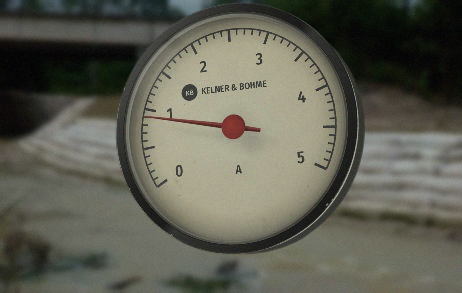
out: value=0.9 unit=A
